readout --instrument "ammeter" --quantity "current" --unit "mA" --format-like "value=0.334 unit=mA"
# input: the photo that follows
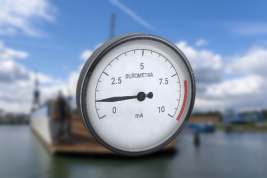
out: value=1 unit=mA
